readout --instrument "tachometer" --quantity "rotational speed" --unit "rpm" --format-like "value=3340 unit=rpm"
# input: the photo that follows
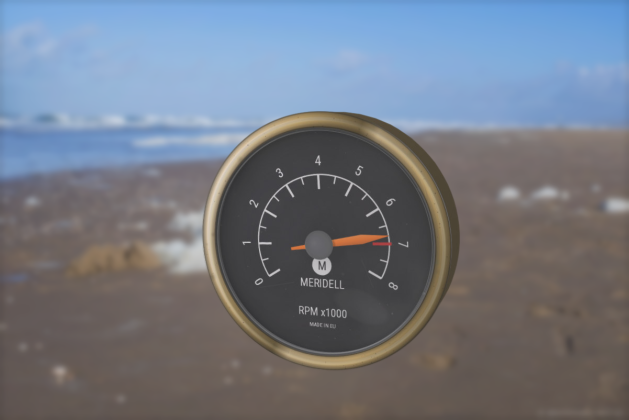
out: value=6750 unit=rpm
